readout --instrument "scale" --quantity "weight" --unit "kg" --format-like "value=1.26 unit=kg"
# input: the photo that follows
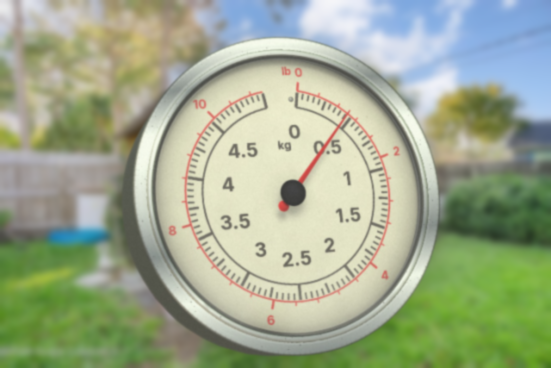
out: value=0.45 unit=kg
